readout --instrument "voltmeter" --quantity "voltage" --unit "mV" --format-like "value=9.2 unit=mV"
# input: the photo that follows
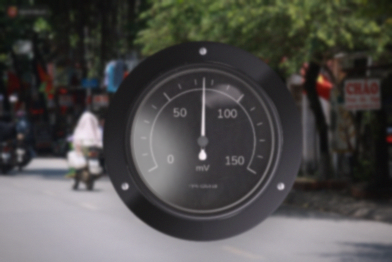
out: value=75 unit=mV
